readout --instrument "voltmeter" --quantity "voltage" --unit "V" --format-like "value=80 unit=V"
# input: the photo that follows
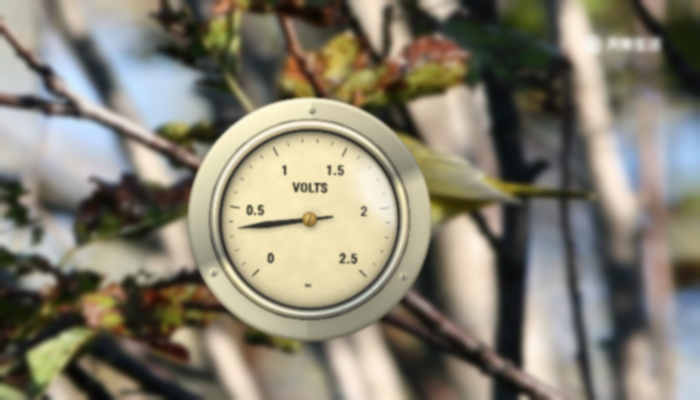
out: value=0.35 unit=V
